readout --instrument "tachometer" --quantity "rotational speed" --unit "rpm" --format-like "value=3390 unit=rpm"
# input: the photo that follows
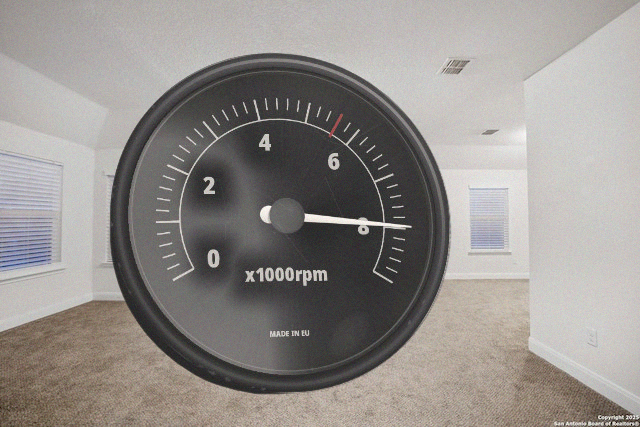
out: value=8000 unit=rpm
